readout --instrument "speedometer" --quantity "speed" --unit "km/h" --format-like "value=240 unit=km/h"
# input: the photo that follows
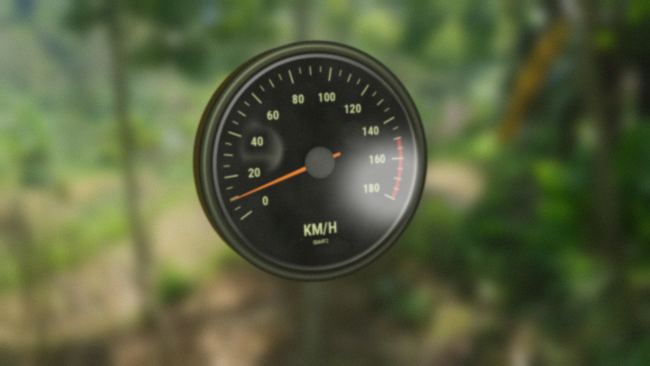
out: value=10 unit=km/h
